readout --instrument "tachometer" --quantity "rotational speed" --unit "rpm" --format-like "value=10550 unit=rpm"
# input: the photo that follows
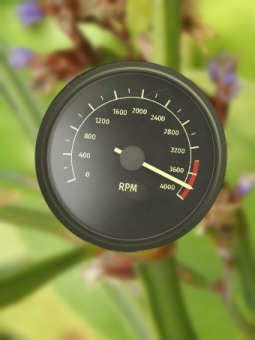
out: value=3800 unit=rpm
